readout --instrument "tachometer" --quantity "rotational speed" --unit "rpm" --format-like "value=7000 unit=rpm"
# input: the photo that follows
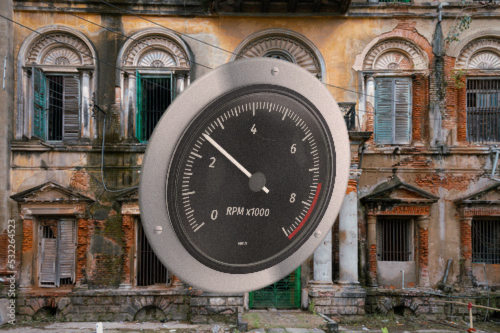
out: value=2500 unit=rpm
